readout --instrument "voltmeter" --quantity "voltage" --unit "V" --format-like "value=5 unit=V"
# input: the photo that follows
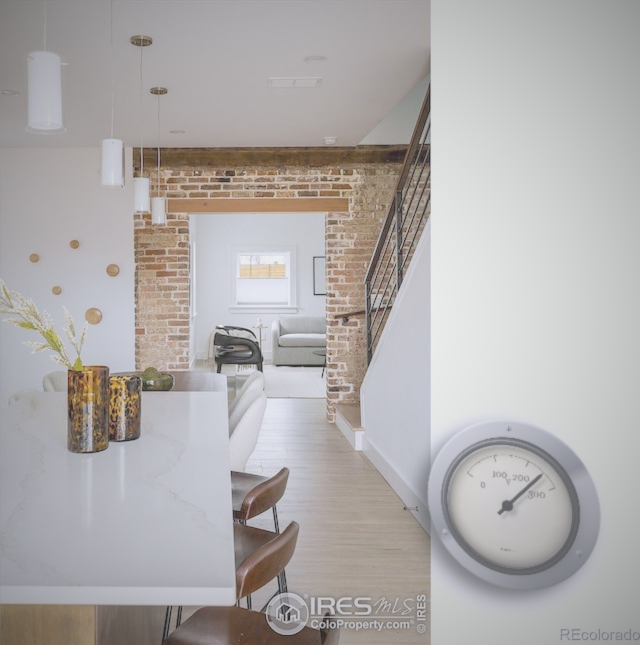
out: value=250 unit=V
